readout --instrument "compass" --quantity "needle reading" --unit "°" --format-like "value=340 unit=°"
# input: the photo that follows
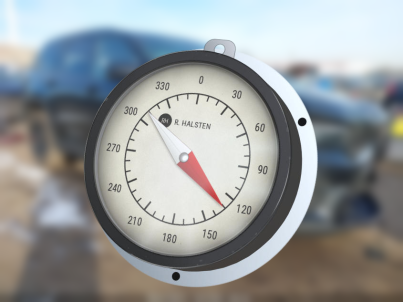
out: value=130 unit=°
